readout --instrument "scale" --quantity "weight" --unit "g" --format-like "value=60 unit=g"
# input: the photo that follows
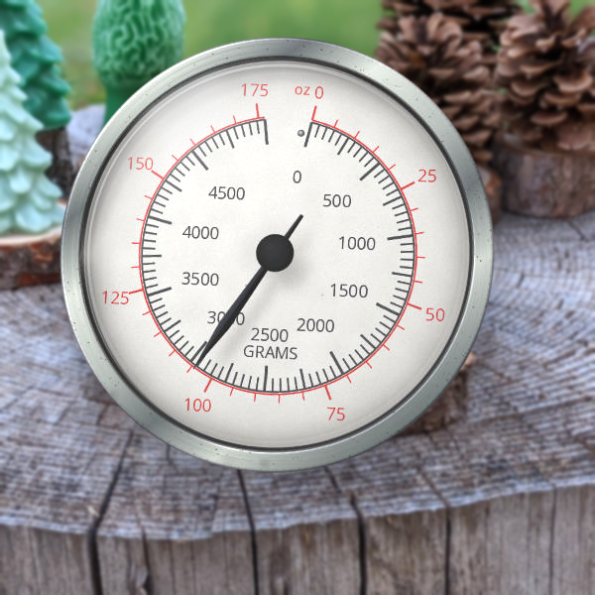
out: value=2950 unit=g
